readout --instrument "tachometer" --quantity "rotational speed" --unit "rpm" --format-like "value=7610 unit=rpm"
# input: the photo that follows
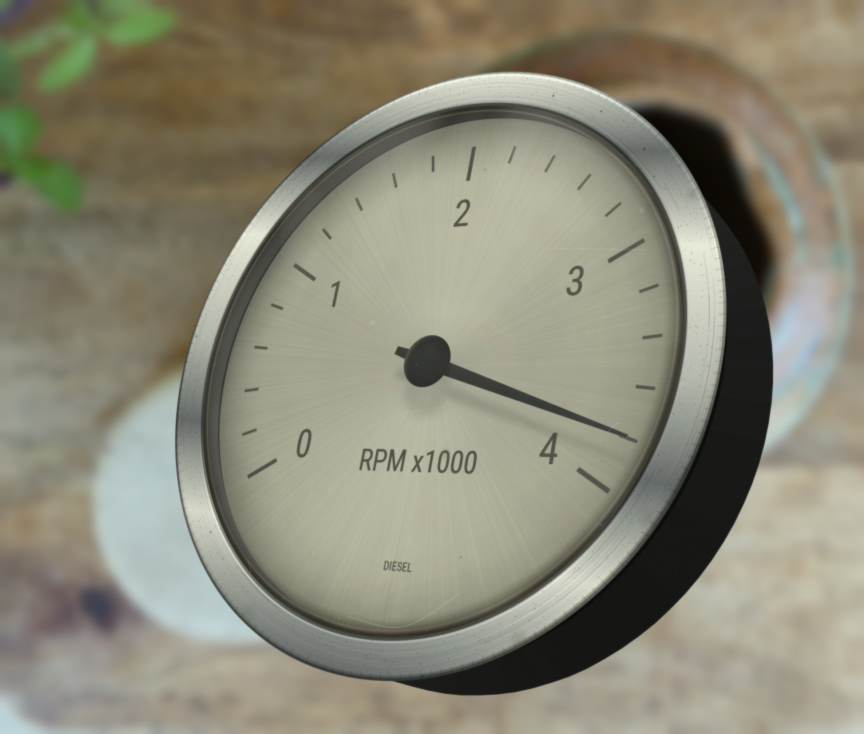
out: value=3800 unit=rpm
